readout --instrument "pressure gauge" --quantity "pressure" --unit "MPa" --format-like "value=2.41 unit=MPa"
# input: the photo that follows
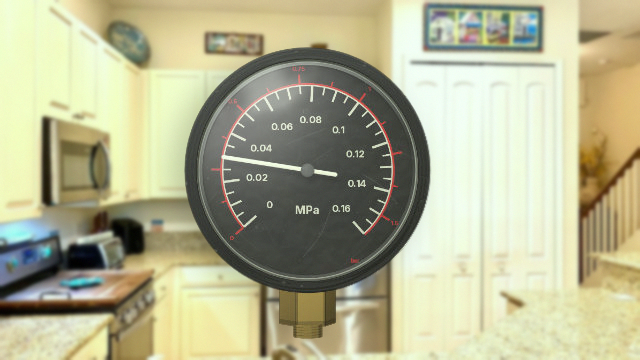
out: value=0.03 unit=MPa
